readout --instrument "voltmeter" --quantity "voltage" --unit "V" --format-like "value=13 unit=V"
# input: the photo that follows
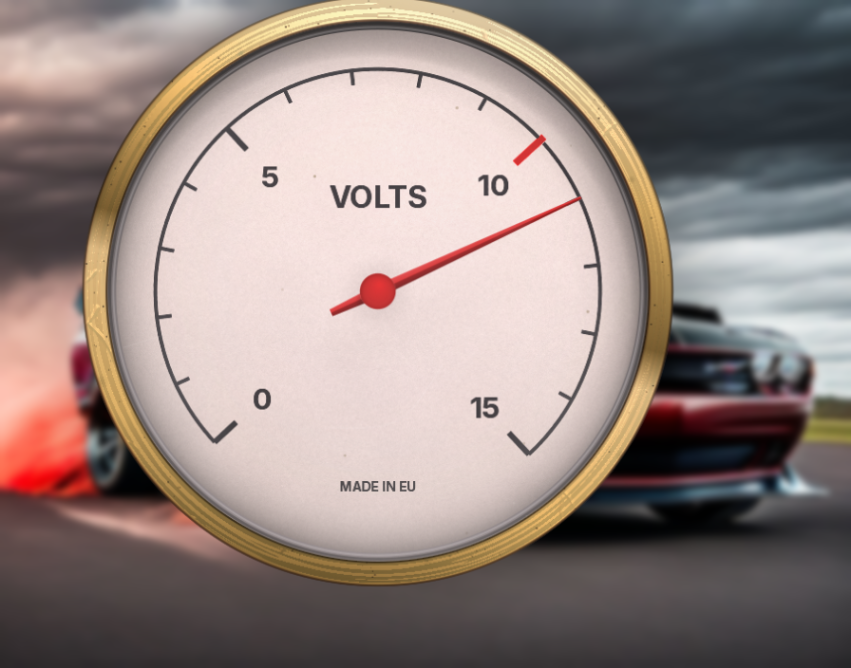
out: value=11 unit=V
